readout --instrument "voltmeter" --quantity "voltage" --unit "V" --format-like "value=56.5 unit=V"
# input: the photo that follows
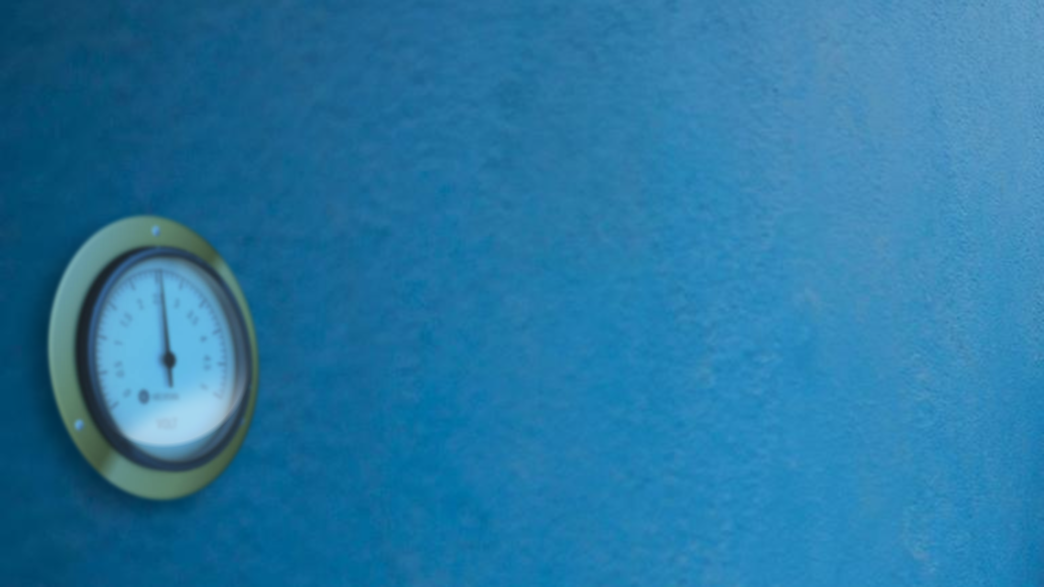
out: value=2.5 unit=V
